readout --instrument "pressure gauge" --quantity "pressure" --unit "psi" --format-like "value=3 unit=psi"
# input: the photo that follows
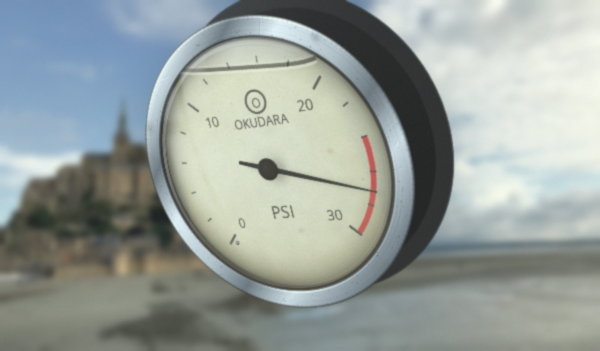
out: value=27 unit=psi
